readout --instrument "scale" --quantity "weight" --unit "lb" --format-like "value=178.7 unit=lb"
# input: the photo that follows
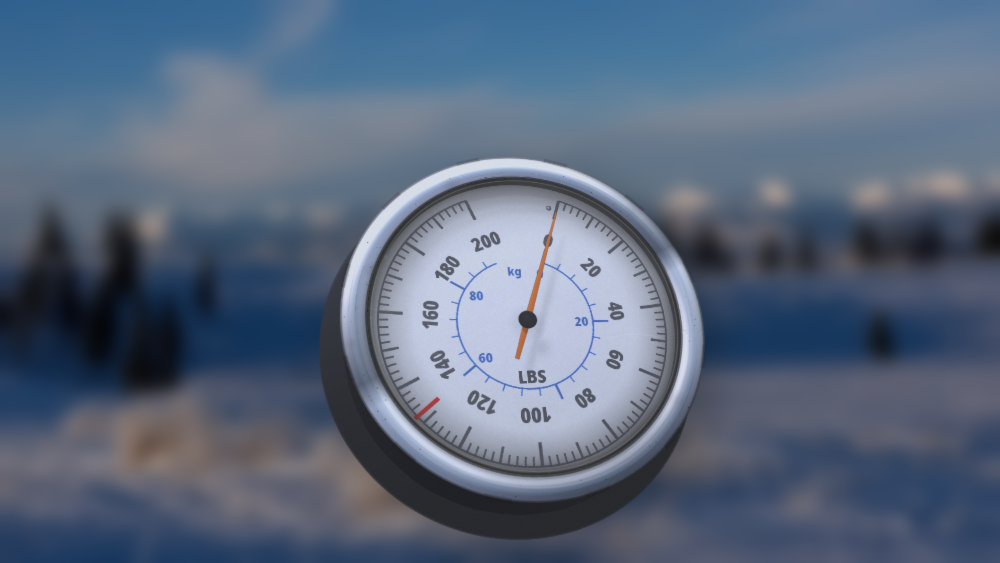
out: value=0 unit=lb
